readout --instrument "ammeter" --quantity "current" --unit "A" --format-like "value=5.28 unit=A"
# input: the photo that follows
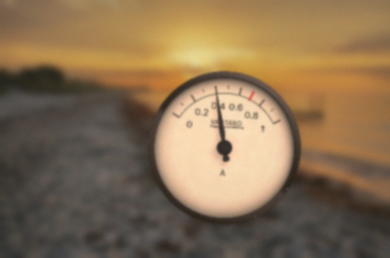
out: value=0.4 unit=A
